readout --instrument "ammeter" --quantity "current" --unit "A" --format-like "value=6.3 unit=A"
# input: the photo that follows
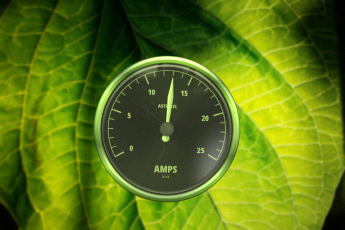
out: value=13 unit=A
